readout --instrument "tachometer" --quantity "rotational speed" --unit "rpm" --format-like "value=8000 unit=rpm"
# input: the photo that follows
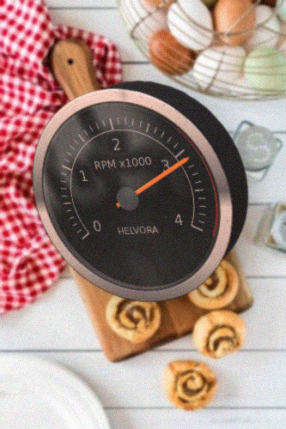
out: value=3100 unit=rpm
